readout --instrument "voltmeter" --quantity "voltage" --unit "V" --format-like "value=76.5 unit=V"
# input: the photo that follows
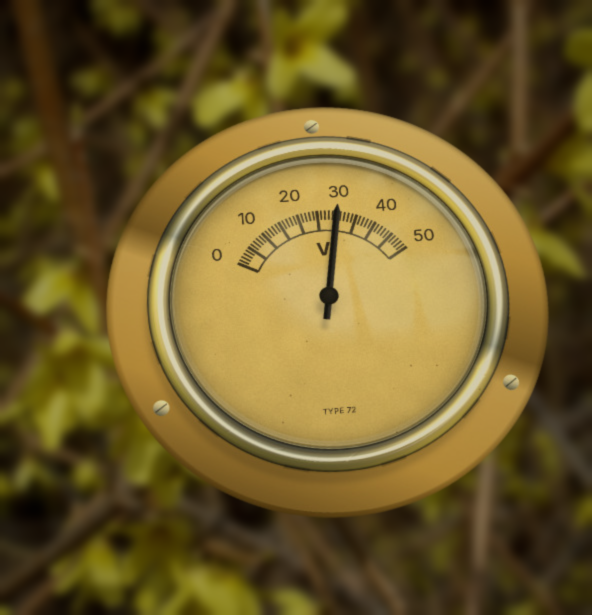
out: value=30 unit=V
